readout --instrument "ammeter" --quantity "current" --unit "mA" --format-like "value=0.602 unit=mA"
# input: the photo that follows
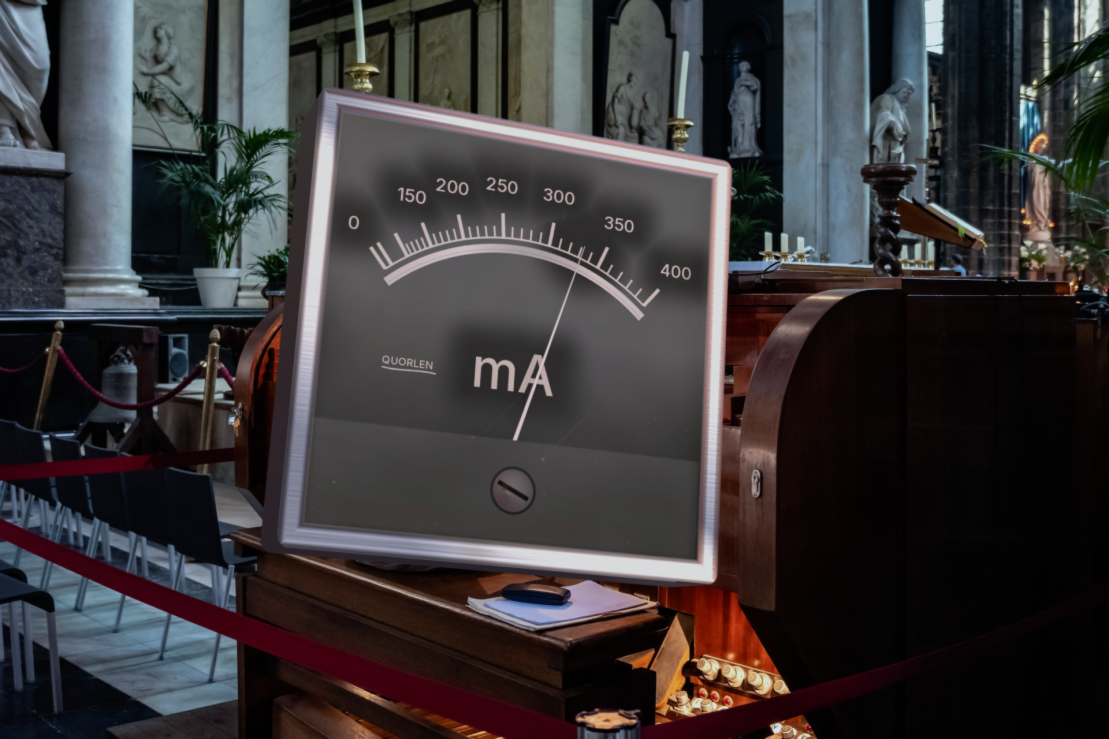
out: value=330 unit=mA
